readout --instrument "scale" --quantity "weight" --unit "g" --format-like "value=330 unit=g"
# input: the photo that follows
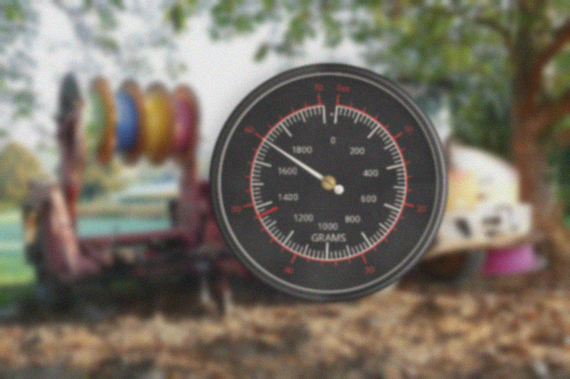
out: value=1700 unit=g
